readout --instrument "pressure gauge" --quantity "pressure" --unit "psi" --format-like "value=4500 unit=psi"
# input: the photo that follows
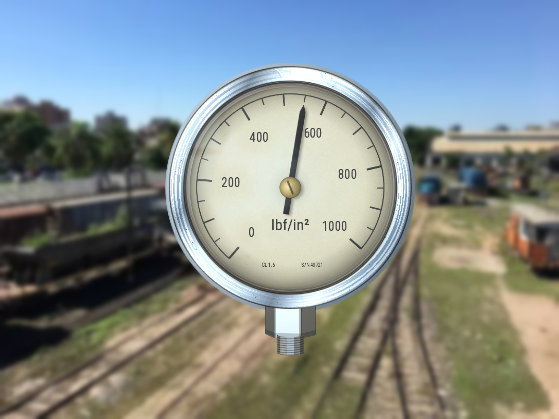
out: value=550 unit=psi
